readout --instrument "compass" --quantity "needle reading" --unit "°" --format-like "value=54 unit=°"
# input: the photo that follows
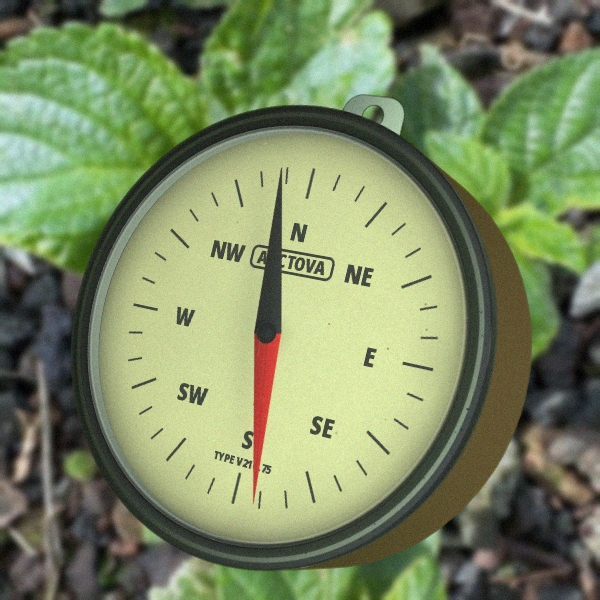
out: value=170 unit=°
